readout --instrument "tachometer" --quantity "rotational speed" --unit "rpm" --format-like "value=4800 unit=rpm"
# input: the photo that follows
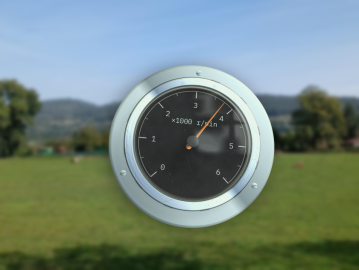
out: value=3750 unit=rpm
